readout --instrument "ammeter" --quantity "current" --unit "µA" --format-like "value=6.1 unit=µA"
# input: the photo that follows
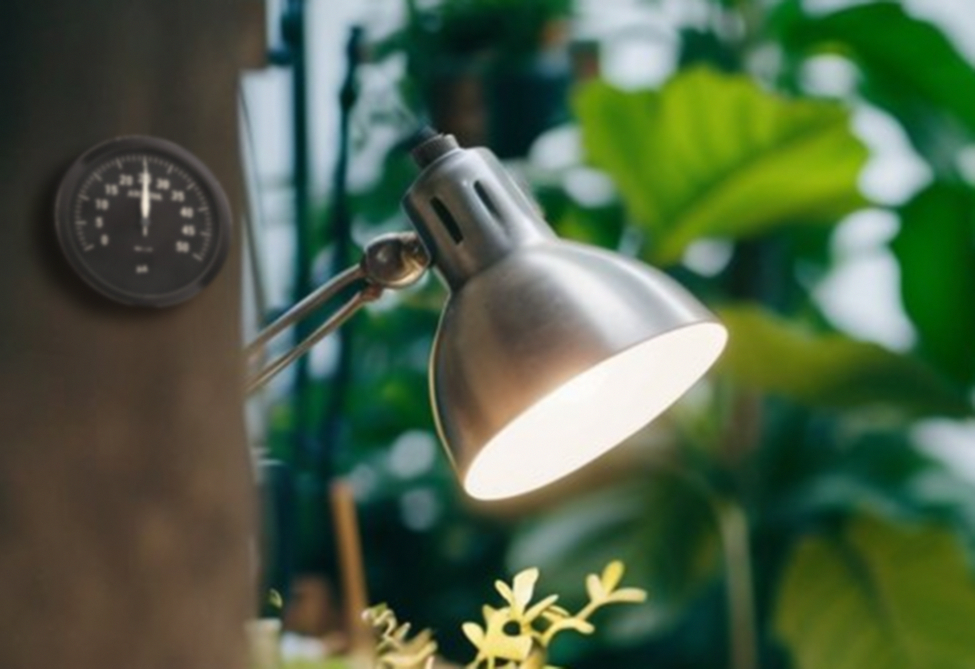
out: value=25 unit=µA
